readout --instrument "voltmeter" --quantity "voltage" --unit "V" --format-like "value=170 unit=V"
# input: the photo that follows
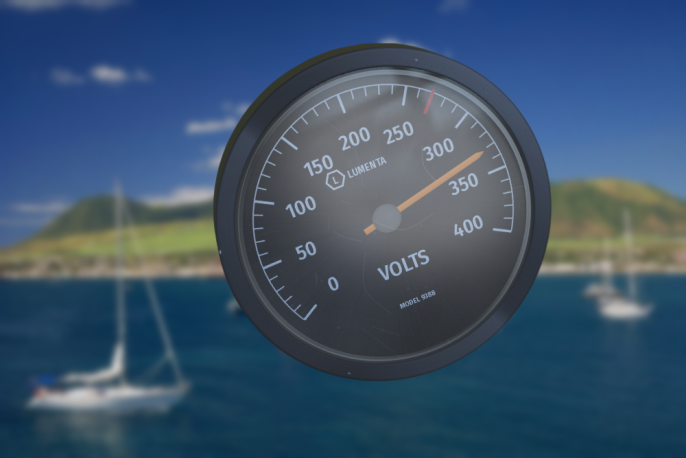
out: value=330 unit=V
